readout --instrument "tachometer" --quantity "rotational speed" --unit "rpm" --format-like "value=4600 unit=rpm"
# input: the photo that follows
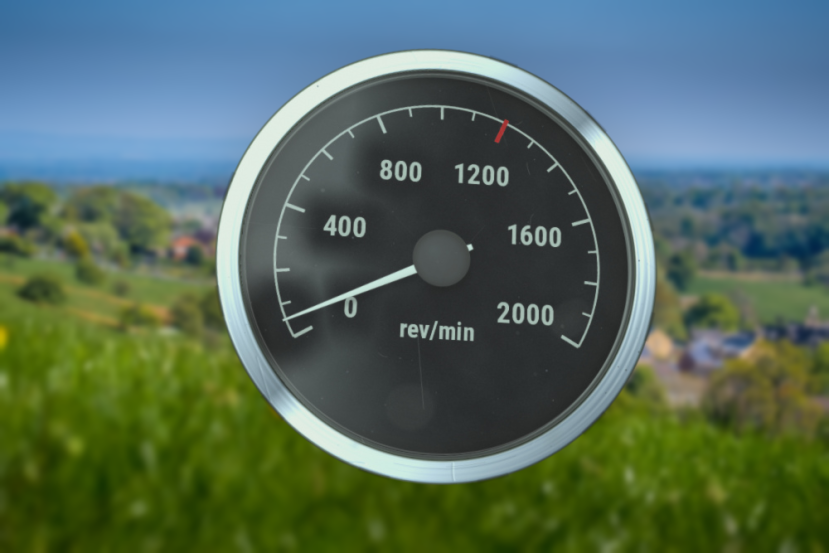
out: value=50 unit=rpm
